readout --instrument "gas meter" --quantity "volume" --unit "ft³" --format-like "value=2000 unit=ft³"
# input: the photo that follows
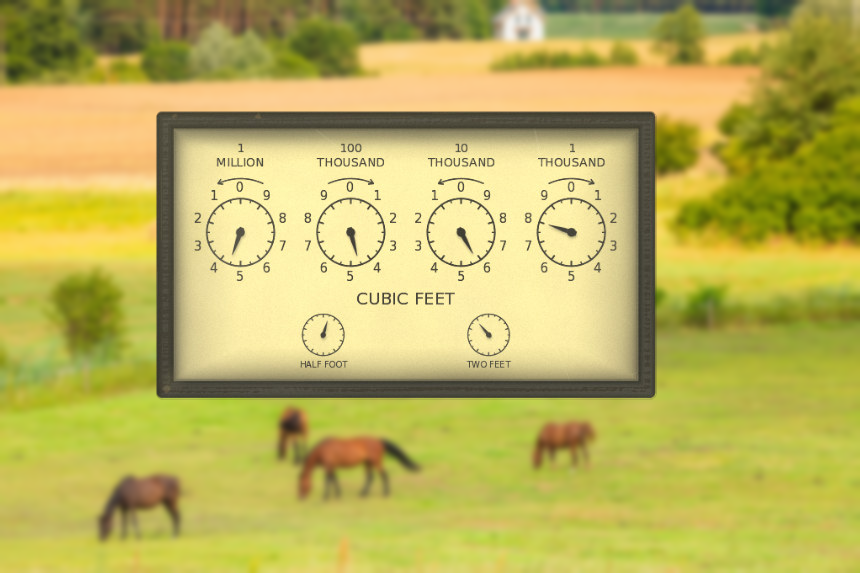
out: value=445800 unit=ft³
